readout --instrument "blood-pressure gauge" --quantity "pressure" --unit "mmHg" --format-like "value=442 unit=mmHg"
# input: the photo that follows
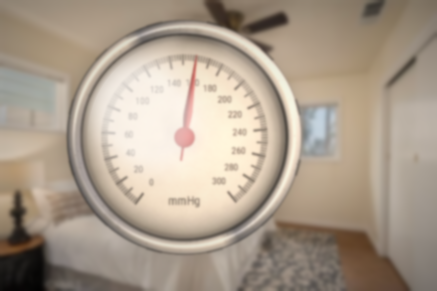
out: value=160 unit=mmHg
